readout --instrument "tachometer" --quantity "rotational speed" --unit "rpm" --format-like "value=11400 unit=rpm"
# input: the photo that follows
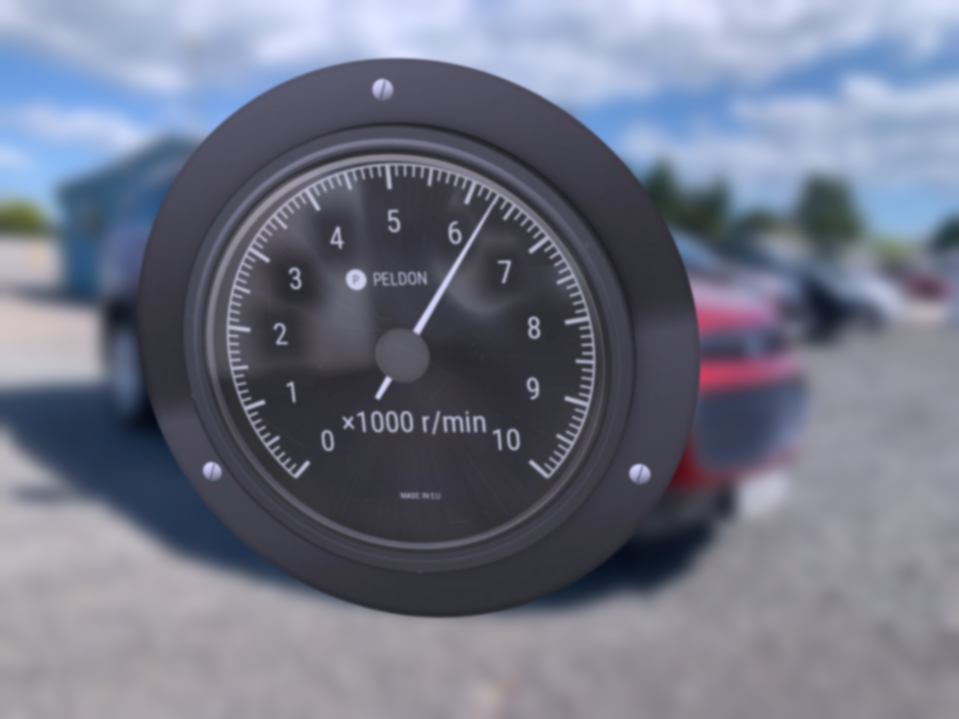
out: value=6300 unit=rpm
